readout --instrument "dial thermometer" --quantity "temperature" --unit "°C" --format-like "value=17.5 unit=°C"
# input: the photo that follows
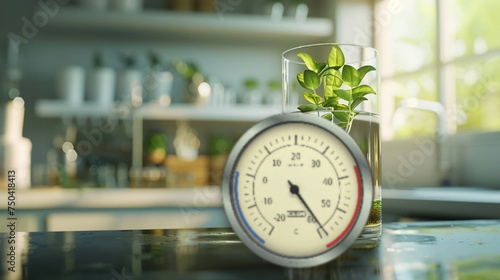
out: value=58 unit=°C
